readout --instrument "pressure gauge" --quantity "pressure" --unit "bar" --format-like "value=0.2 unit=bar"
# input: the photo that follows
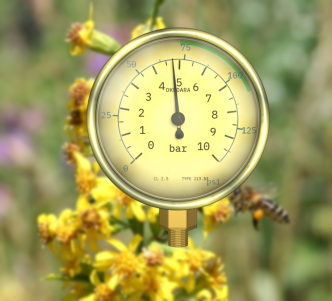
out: value=4.75 unit=bar
